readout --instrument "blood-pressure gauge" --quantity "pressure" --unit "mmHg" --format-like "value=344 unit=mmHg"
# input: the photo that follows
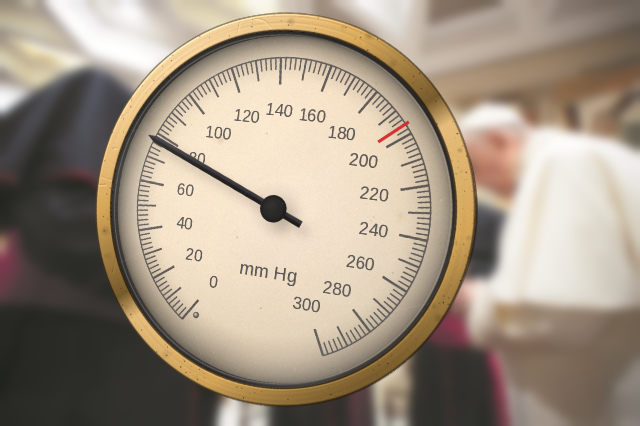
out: value=78 unit=mmHg
